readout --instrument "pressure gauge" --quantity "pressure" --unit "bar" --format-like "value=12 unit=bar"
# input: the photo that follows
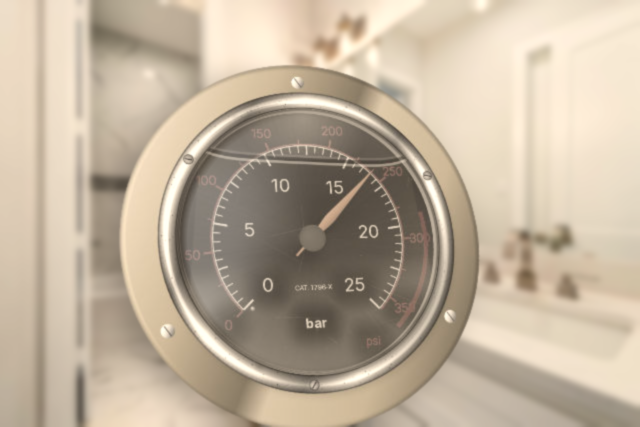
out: value=16.5 unit=bar
